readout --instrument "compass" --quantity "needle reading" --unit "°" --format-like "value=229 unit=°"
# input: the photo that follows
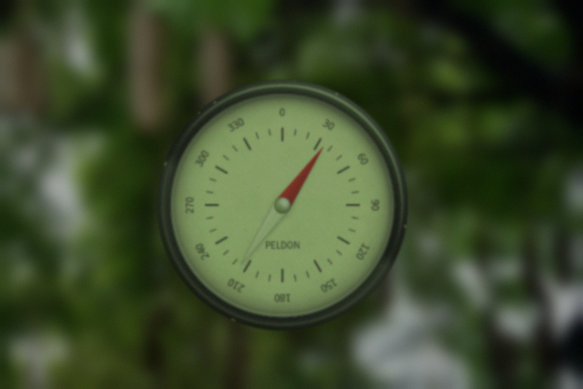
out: value=35 unit=°
